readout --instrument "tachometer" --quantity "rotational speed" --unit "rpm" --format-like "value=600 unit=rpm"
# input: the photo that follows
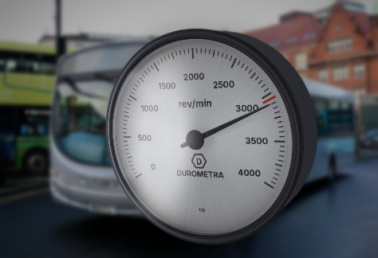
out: value=3100 unit=rpm
